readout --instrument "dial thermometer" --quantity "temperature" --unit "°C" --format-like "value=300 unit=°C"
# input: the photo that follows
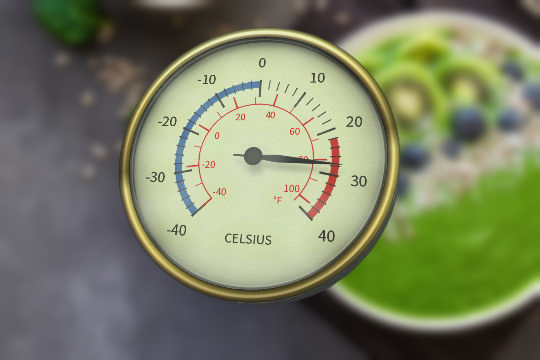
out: value=28 unit=°C
